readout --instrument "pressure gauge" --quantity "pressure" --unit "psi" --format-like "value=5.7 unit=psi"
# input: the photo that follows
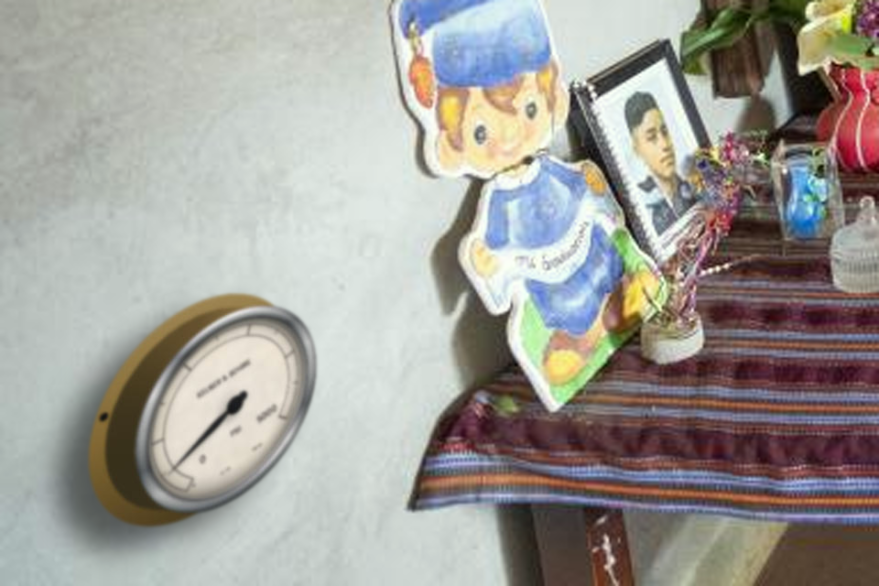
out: value=500 unit=psi
